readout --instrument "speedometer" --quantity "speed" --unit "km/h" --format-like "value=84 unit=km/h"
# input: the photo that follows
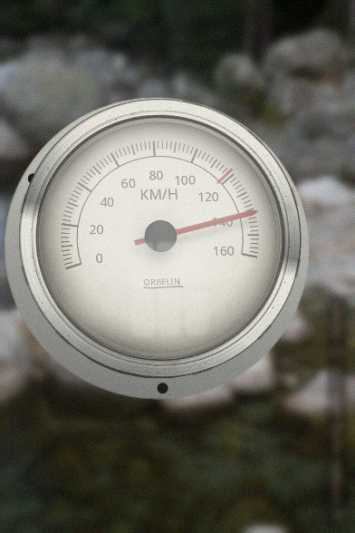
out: value=140 unit=km/h
